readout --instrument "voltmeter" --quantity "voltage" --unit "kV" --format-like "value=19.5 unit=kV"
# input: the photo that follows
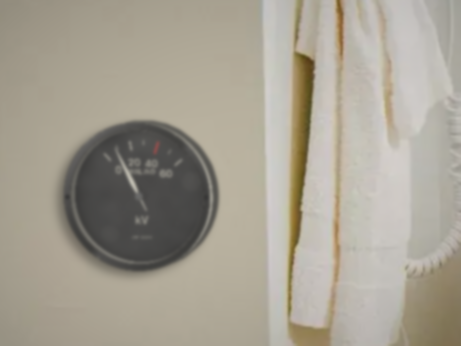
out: value=10 unit=kV
